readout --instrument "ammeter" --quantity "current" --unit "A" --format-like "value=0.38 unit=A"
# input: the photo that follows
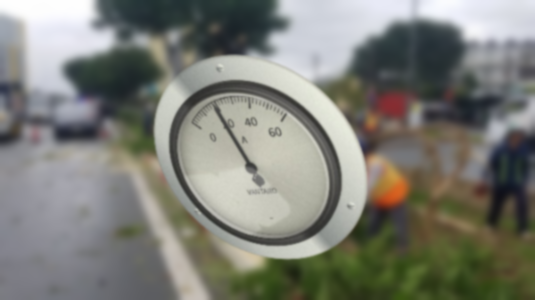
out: value=20 unit=A
